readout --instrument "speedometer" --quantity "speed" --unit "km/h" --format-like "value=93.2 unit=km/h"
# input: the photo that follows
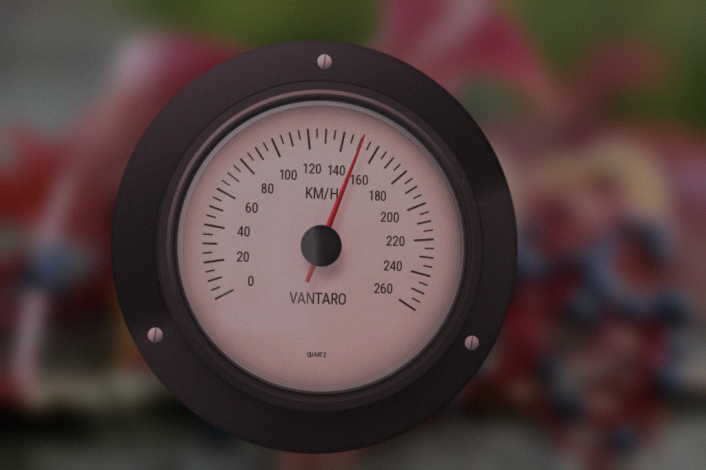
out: value=150 unit=km/h
